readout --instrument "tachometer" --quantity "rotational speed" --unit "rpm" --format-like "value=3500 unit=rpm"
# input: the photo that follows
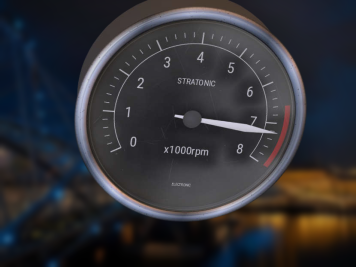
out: value=7200 unit=rpm
